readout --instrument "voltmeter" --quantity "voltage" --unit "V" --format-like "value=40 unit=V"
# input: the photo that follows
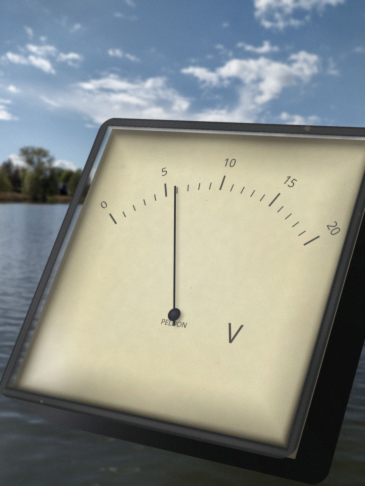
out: value=6 unit=V
